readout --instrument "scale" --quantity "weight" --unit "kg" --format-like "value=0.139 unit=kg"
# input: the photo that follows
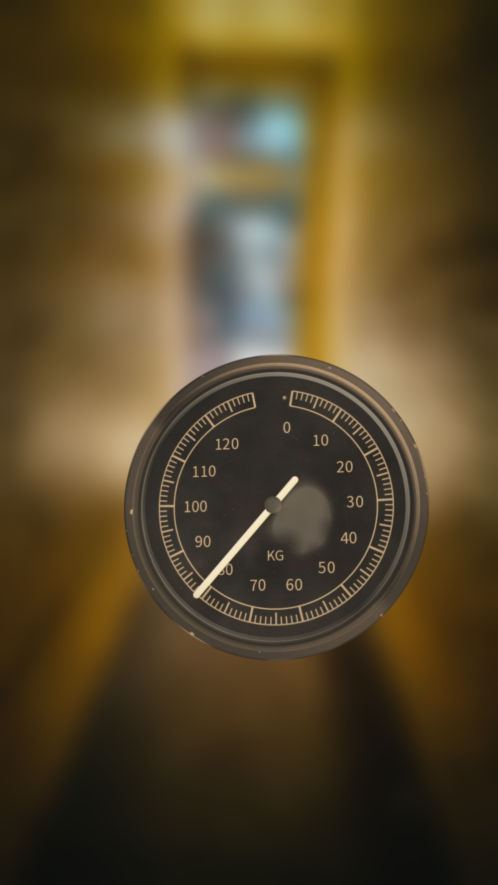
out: value=81 unit=kg
